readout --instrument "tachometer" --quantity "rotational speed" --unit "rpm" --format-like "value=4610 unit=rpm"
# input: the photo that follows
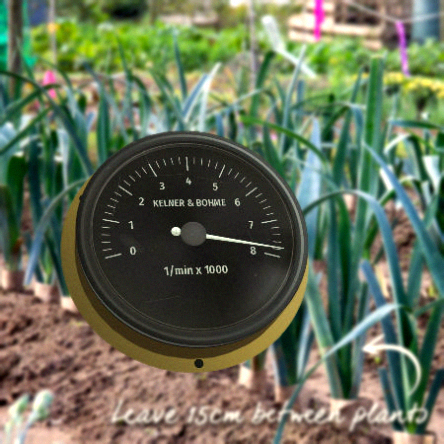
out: value=7800 unit=rpm
